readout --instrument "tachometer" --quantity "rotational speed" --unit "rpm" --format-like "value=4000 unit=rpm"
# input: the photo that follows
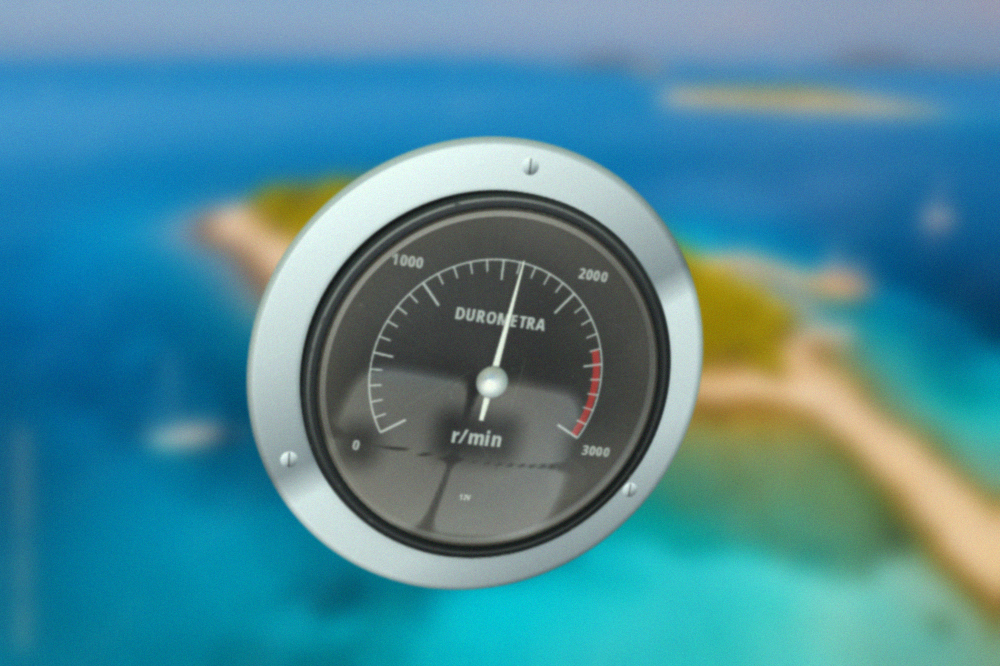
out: value=1600 unit=rpm
